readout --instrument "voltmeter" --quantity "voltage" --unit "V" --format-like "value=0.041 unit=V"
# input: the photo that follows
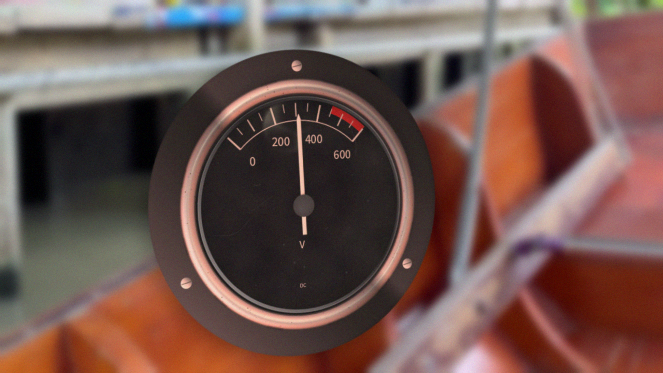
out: value=300 unit=V
